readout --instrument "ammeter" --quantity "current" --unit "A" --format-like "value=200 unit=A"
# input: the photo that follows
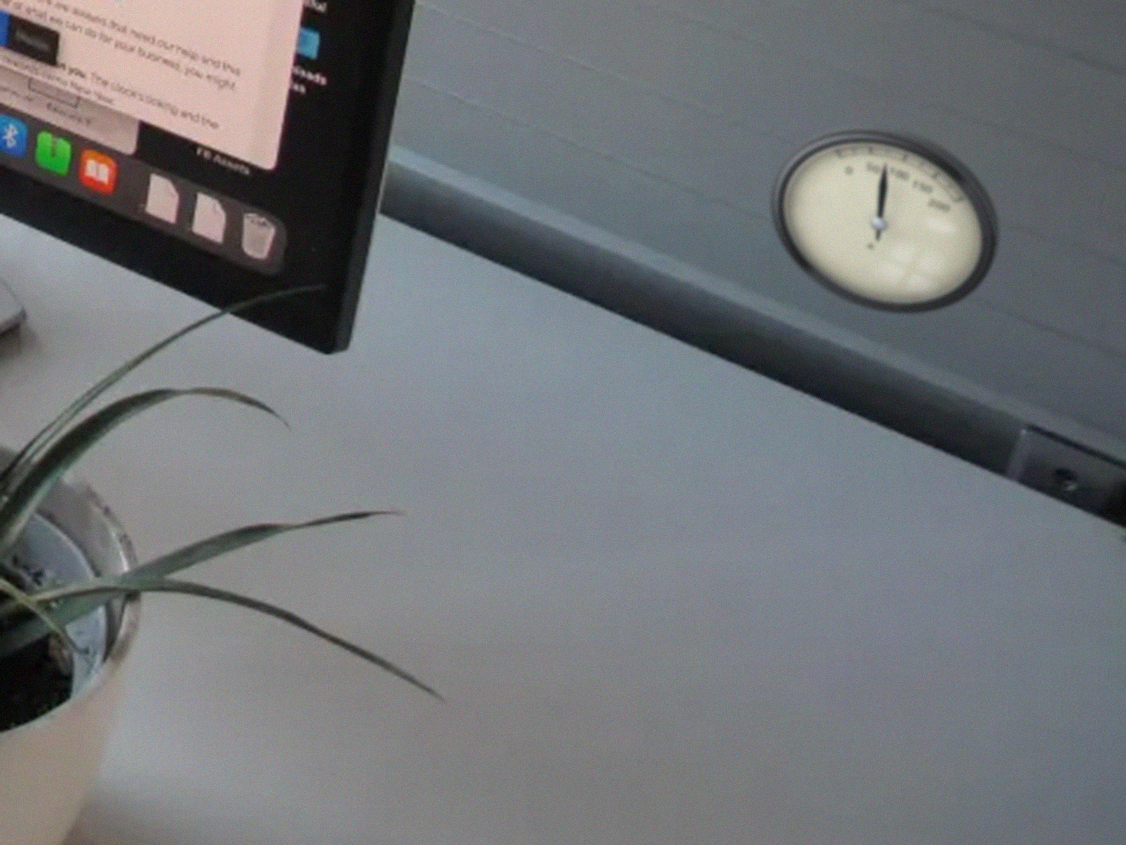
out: value=75 unit=A
